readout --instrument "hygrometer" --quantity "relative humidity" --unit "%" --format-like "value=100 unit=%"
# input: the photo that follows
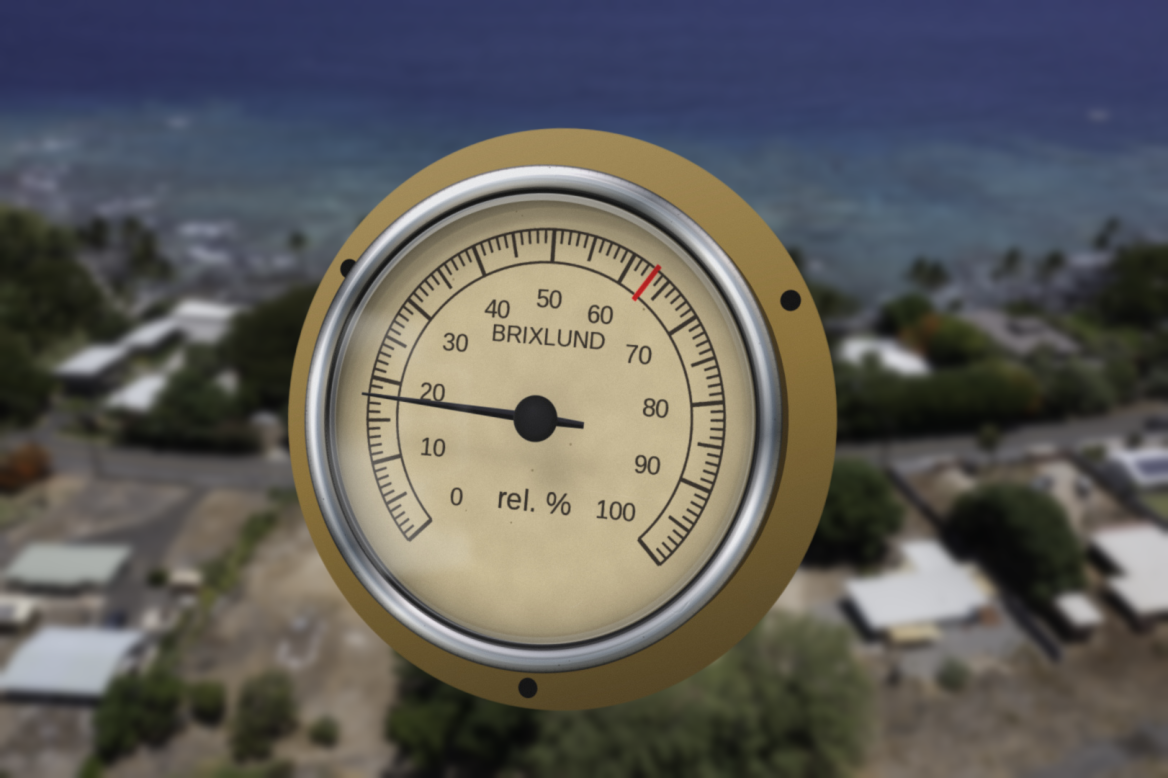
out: value=18 unit=%
